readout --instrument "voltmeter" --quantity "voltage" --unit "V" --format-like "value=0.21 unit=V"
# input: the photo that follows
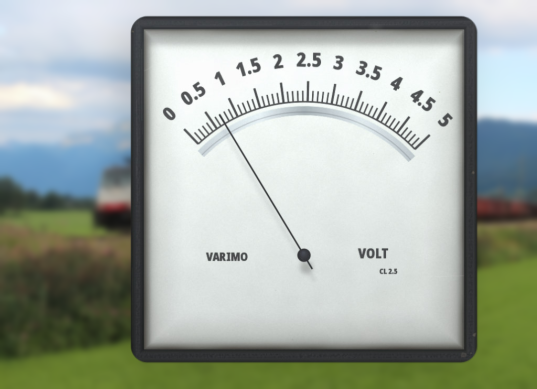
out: value=0.7 unit=V
